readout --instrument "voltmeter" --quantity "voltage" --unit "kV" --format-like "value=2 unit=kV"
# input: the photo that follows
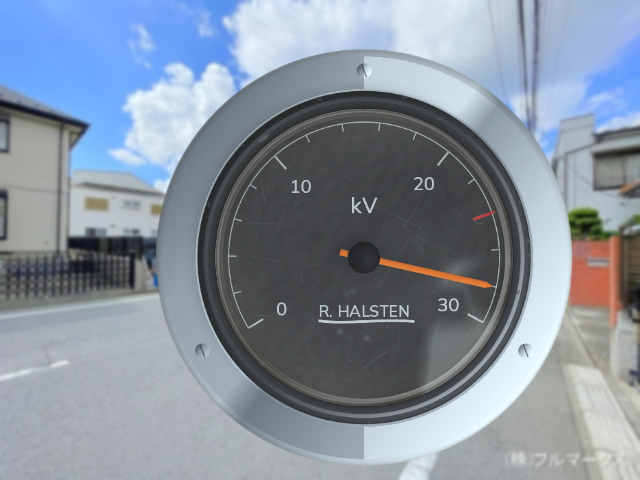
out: value=28 unit=kV
